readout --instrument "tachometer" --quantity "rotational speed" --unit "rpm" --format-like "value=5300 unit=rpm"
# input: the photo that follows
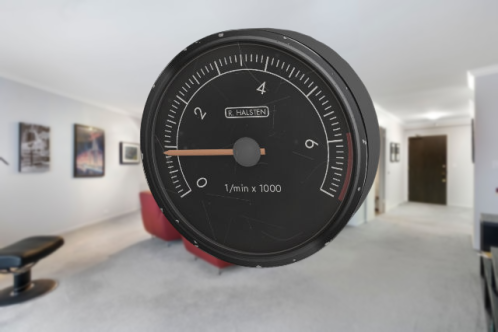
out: value=900 unit=rpm
